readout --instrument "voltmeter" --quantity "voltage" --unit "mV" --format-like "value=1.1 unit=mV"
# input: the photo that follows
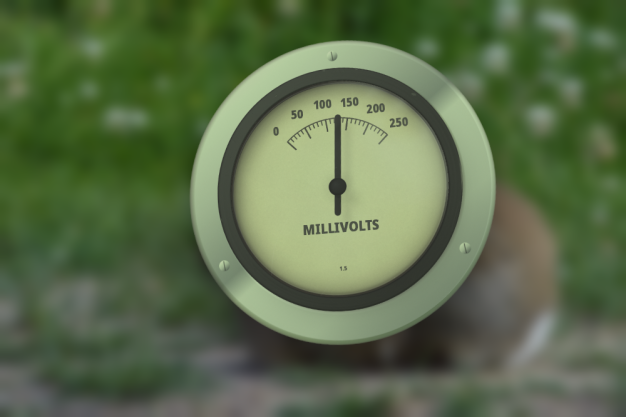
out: value=130 unit=mV
